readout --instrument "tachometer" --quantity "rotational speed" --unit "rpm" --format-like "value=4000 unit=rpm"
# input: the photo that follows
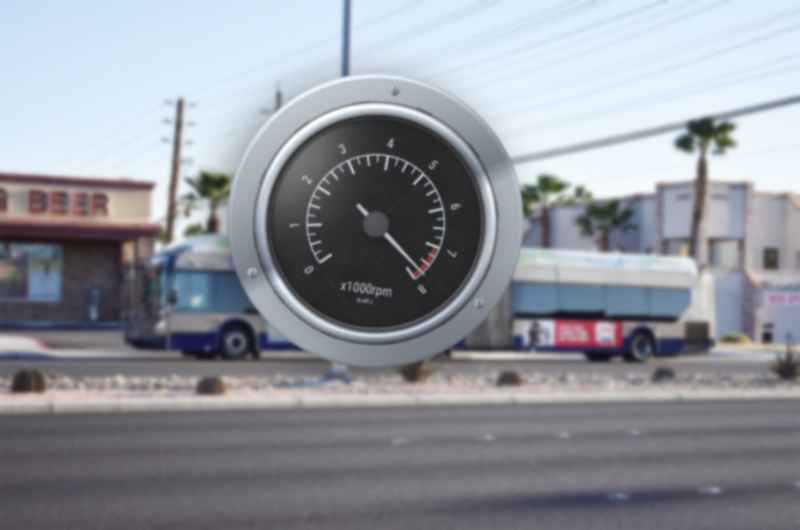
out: value=7750 unit=rpm
